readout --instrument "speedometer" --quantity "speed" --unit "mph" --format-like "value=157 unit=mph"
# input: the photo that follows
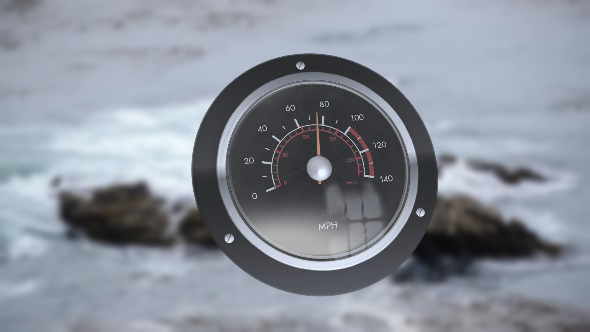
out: value=75 unit=mph
